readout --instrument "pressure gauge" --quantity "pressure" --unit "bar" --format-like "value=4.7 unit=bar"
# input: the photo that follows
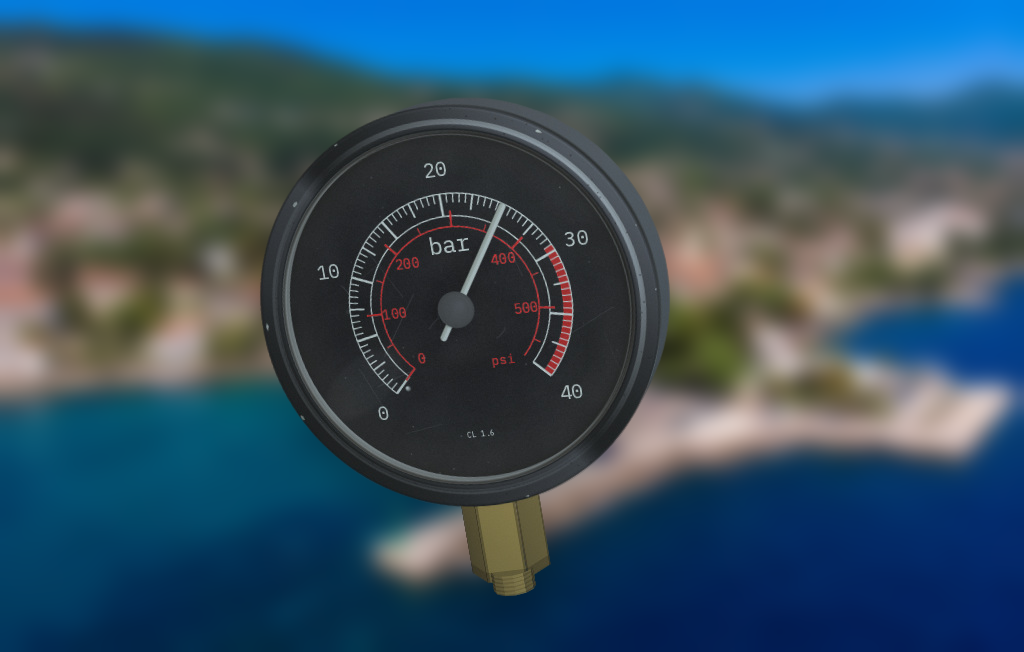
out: value=25 unit=bar
